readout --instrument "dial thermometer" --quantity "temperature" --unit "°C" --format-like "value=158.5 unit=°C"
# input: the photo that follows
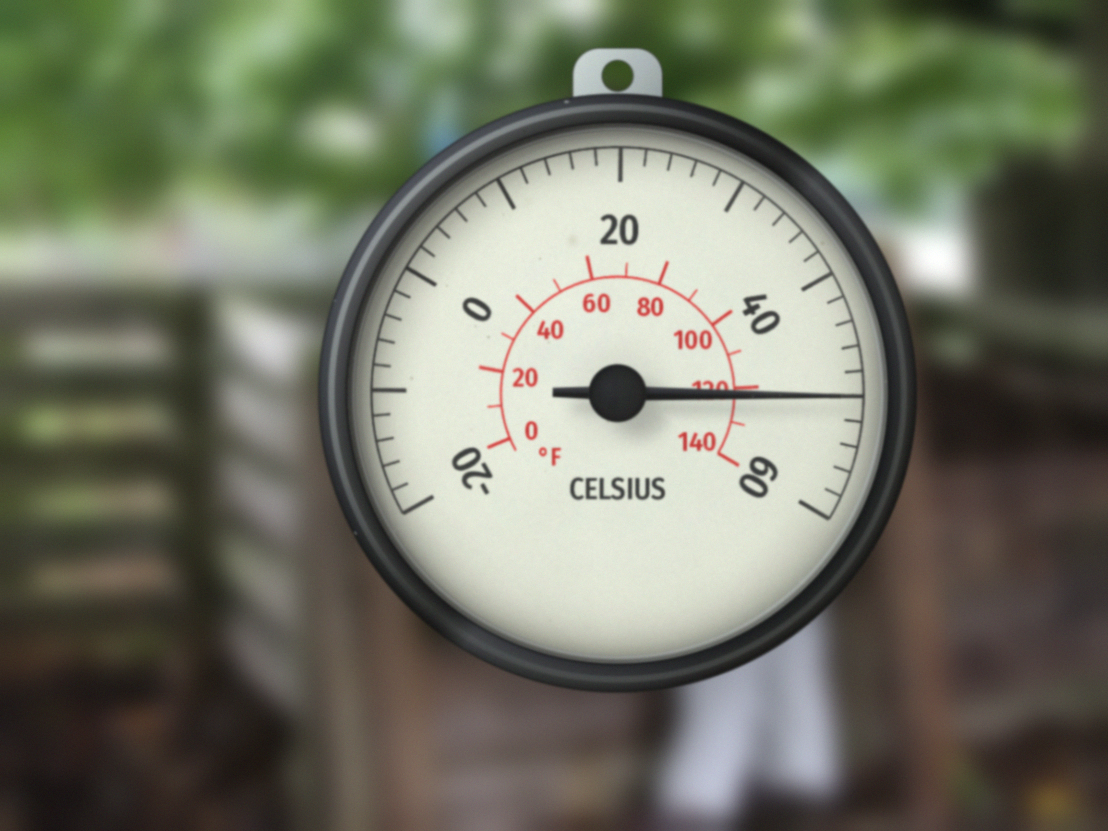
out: value=50 unit=°C
